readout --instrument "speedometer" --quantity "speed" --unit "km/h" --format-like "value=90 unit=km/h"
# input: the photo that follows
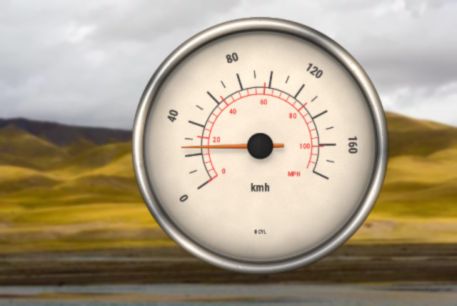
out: value=25 unit=km/h
